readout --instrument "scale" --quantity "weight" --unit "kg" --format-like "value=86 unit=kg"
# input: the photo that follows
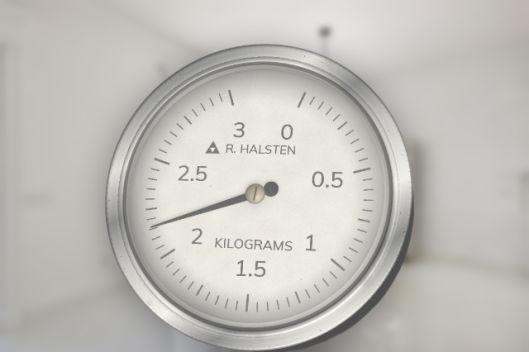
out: value=2.15 unit=kg
